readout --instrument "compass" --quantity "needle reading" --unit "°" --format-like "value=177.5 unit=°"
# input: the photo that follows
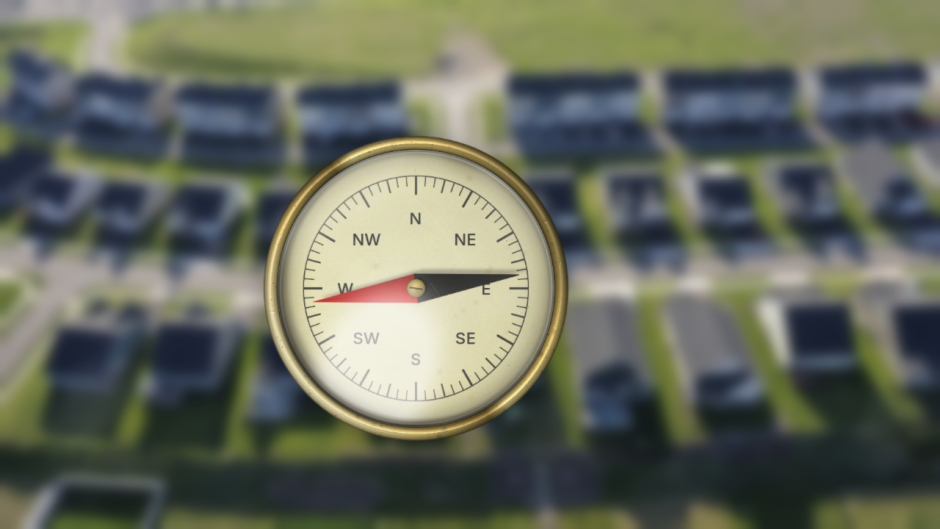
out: value=262.5 unit=°
